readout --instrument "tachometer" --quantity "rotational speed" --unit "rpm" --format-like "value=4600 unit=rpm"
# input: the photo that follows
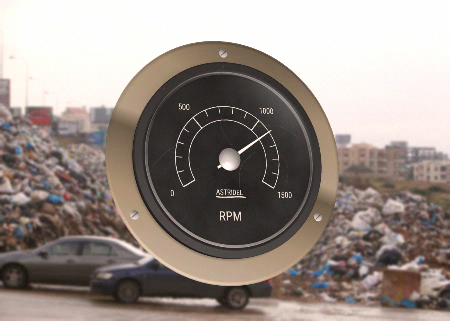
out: value=1100 unit=rpm
